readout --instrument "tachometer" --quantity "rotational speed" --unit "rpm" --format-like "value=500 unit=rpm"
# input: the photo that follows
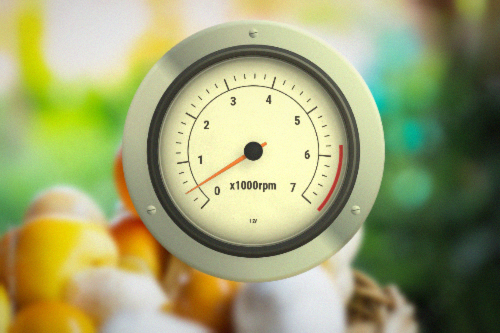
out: value=400 unit=rpm
